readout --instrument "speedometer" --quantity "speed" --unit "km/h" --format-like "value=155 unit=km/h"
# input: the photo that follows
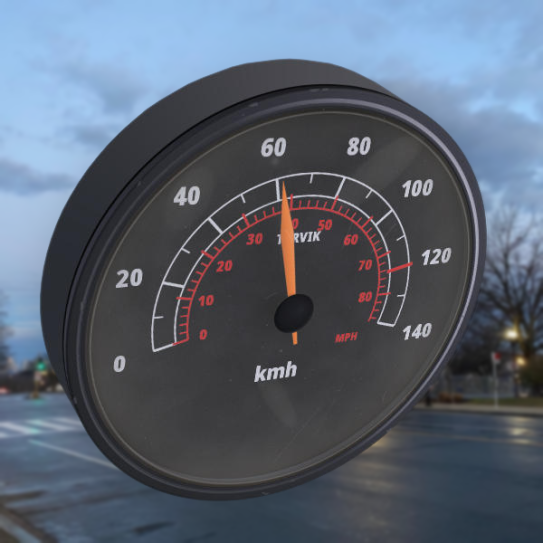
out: value=60 unit=km/h
